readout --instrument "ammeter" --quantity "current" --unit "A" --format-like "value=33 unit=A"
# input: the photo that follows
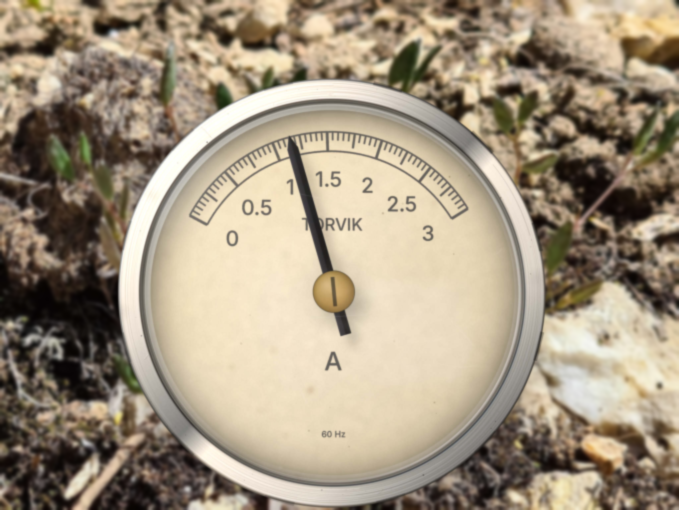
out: value=1.15 unit=A
